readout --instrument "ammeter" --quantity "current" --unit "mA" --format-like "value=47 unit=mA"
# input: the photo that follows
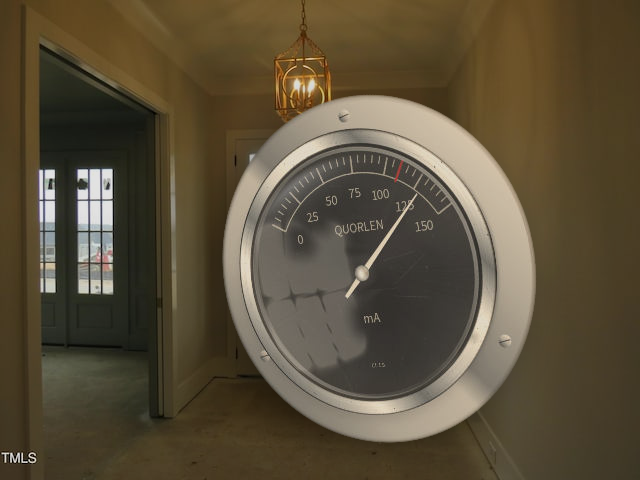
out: value=130 unit=mA
